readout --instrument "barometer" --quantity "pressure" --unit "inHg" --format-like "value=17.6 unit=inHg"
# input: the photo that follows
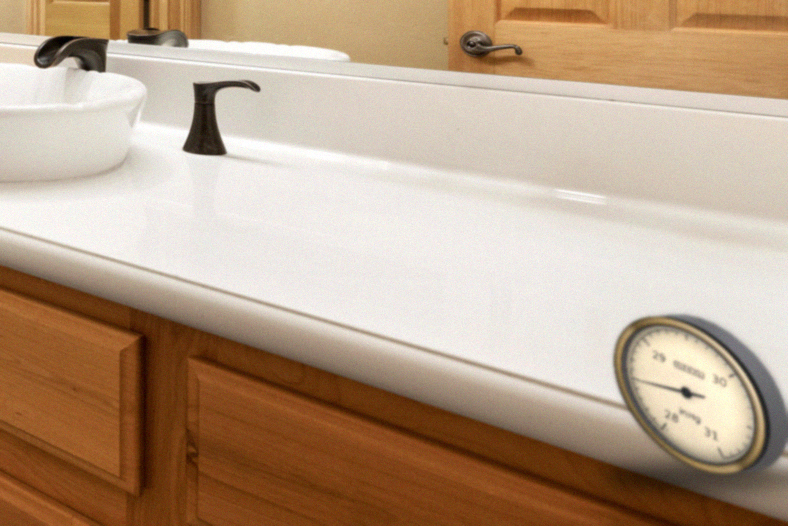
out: value=28.5 unit=inHg
